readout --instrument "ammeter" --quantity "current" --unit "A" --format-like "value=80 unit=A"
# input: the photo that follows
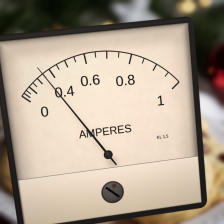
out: value=0.35 unit=A
